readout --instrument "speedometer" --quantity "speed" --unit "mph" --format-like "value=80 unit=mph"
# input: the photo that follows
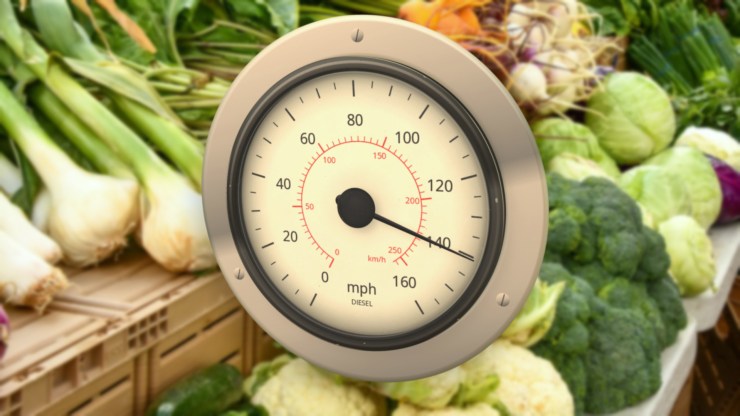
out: value=140 unit=mph
